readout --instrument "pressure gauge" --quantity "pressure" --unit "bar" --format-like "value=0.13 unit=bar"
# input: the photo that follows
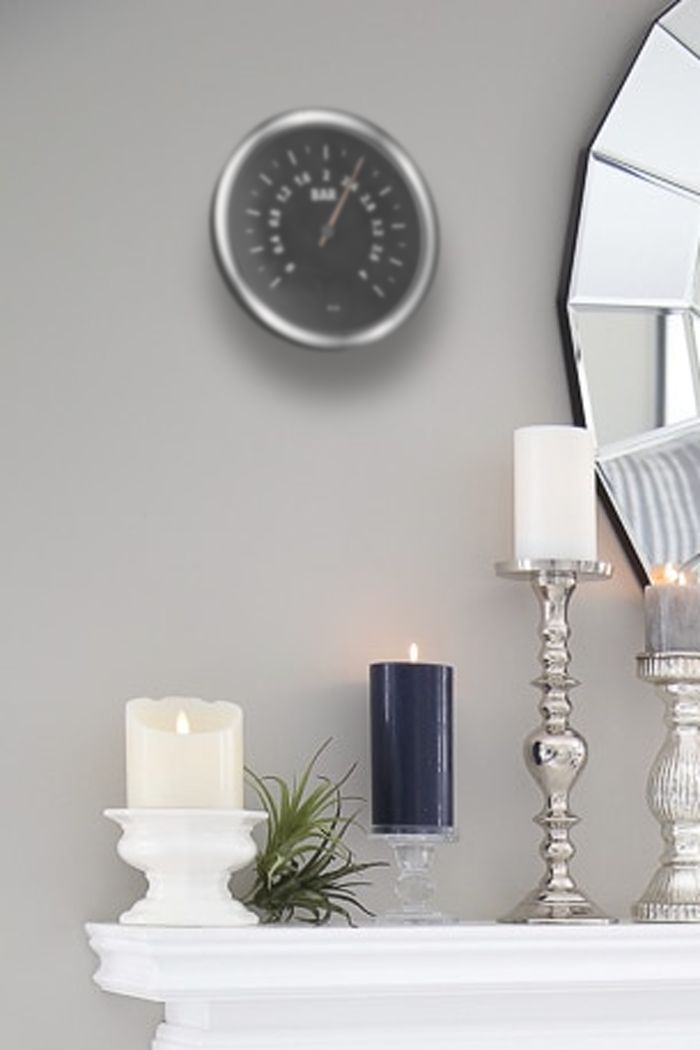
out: value=2.4 unit=bar
